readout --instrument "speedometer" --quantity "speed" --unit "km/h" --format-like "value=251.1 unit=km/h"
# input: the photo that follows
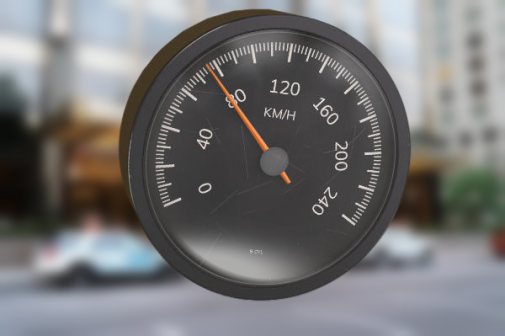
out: value=76 unit=km/h
